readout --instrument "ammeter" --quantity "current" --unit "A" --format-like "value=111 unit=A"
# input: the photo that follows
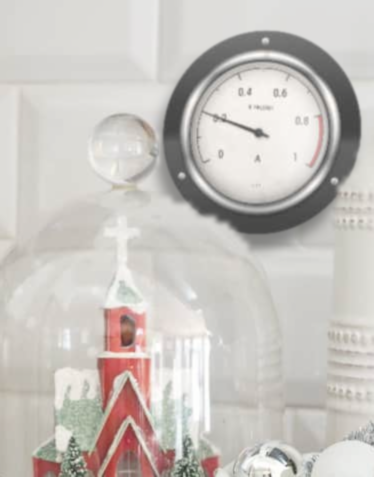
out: value=0.2 unit=A
